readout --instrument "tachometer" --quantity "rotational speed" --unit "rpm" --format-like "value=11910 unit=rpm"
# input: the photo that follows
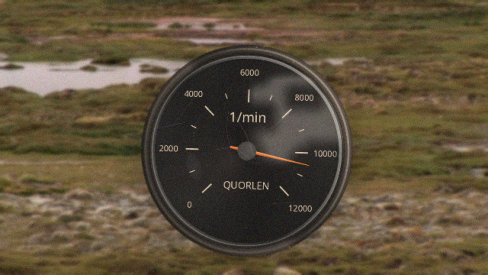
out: value=10500 unit=rpm
